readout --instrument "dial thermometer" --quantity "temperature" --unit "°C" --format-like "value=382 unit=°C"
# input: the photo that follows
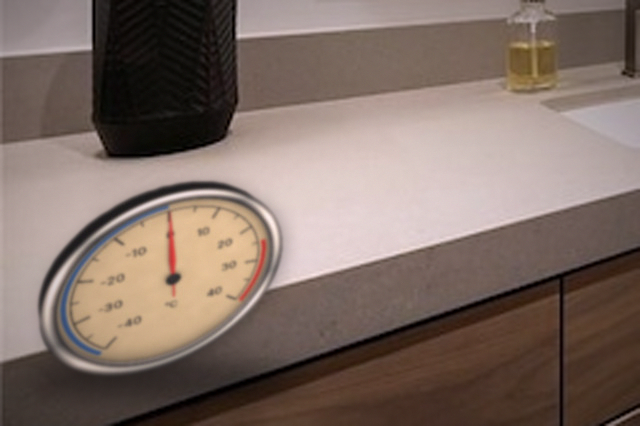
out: value=0 unit=°C
